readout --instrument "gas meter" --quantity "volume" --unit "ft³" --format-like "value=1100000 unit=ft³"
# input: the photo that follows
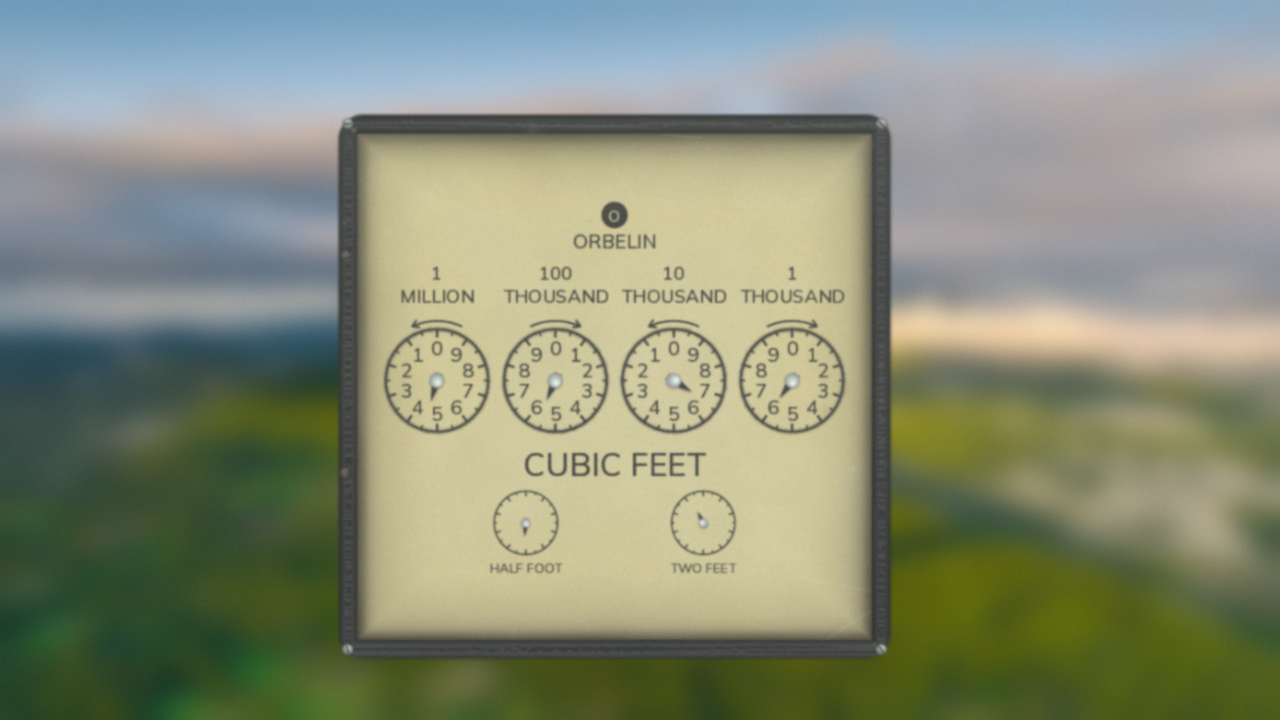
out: value=456600 unit=ft³
